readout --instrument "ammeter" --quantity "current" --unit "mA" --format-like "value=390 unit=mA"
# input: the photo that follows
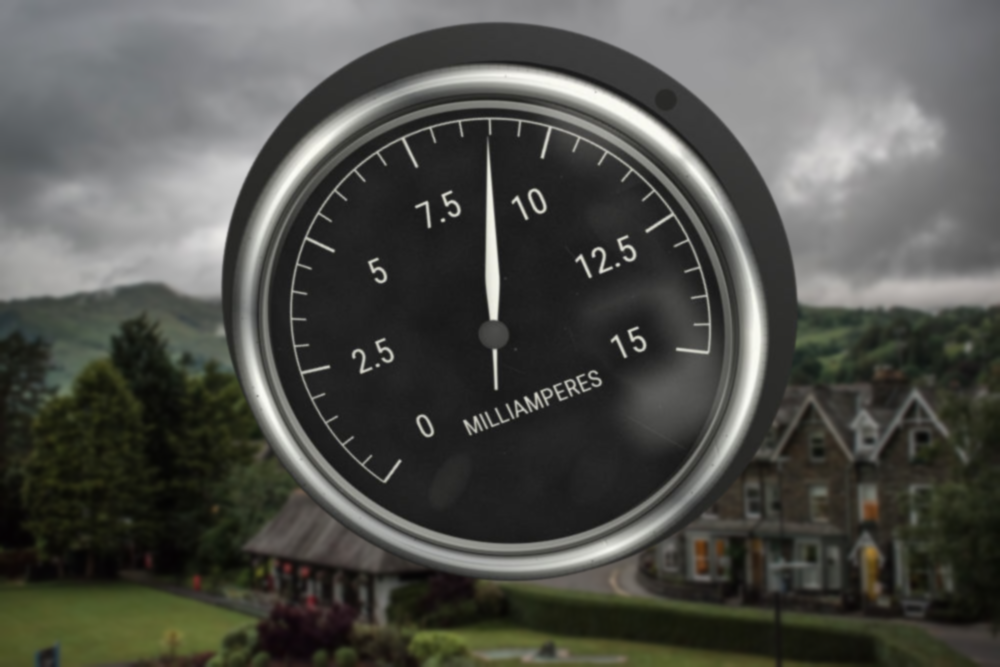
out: value=9 unit=mA
